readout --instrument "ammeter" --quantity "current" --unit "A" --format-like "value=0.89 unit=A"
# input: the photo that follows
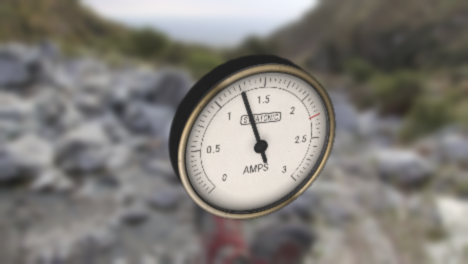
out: value=1.25 unit=A
